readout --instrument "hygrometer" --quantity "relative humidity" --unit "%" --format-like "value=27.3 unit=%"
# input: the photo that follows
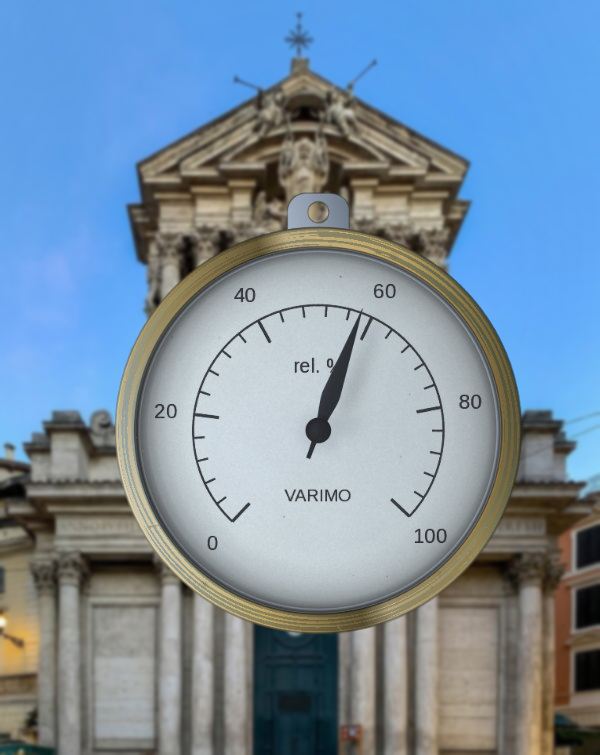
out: value=58 unit=%
